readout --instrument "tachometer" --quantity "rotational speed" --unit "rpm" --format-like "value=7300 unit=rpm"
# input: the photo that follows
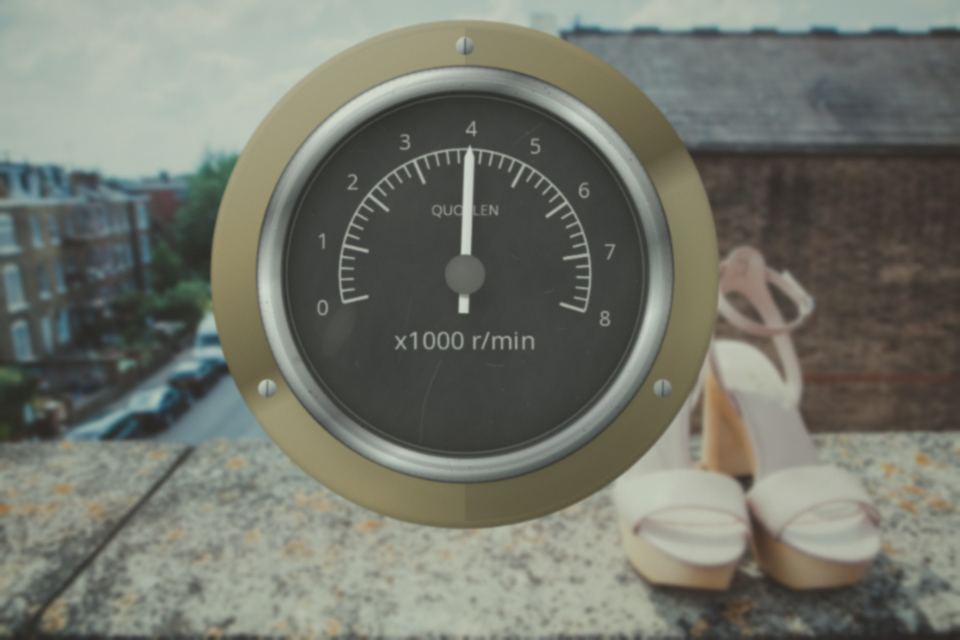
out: value=4000 unit=rpm
